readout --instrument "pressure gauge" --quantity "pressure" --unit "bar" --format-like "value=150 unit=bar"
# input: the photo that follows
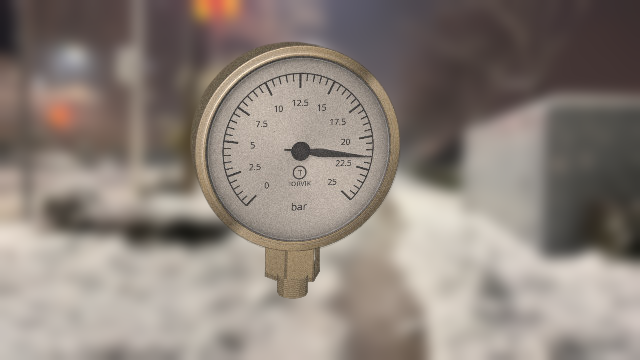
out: value=21.5 unit=bar
